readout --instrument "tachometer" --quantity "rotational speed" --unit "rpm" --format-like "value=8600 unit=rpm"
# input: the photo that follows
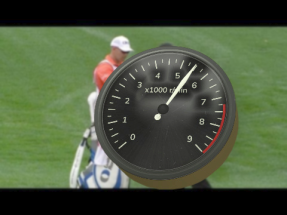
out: value=5500 unit=rpm
